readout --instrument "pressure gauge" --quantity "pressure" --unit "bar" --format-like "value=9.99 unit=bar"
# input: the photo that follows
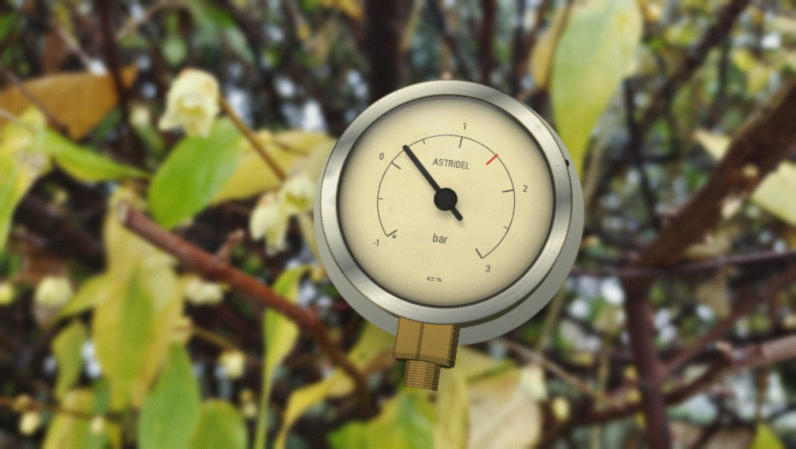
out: value=0.25 unit=bar
